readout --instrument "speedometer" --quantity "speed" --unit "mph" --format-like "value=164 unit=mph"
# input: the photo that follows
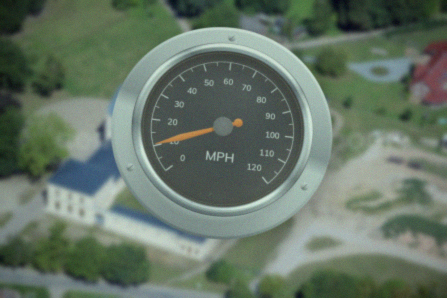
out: value=10 unit=mph
